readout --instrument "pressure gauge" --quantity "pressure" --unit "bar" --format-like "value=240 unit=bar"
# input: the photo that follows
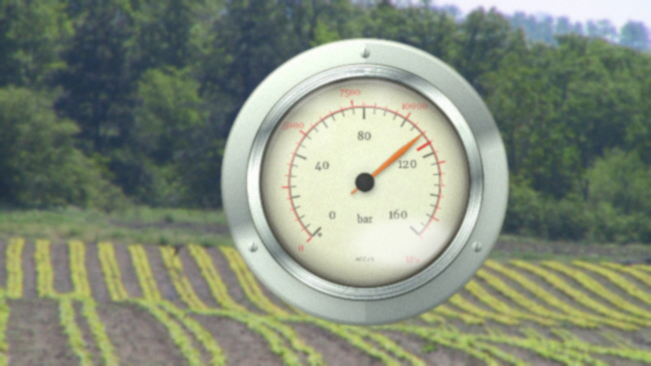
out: value=110 unit=bar
